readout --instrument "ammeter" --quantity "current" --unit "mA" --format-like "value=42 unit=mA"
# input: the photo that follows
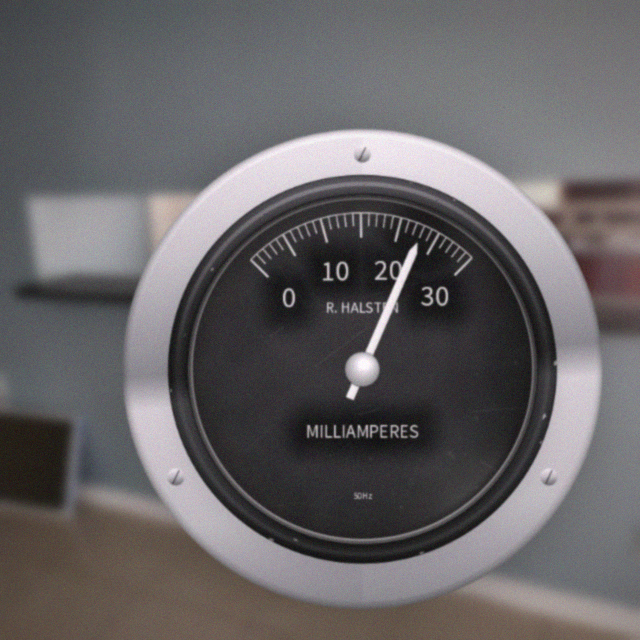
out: value=23 unit=mA
